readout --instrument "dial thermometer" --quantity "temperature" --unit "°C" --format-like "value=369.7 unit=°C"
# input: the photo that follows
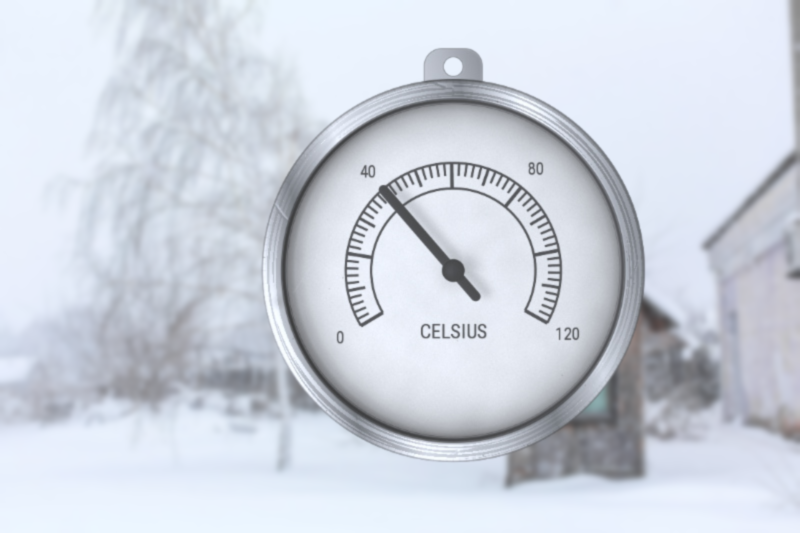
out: value=40 unit=°C
